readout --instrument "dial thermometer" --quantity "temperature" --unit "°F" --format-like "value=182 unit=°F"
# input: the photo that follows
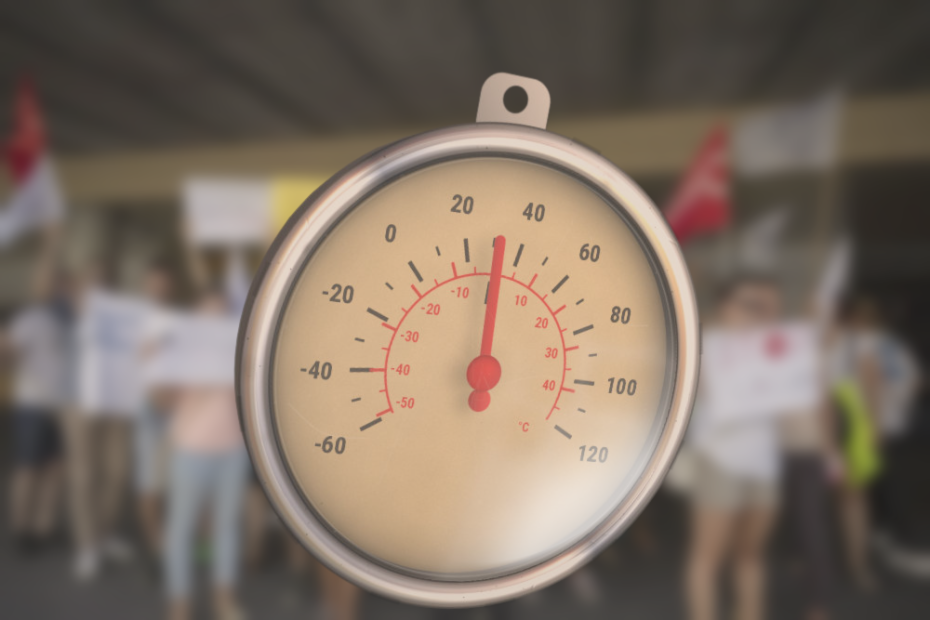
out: value=30 unit=°F
